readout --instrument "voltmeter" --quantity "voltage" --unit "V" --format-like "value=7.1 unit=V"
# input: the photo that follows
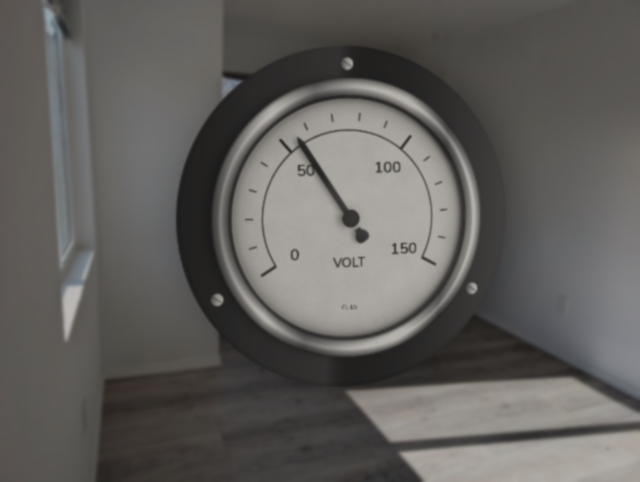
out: value=55 unit=V
